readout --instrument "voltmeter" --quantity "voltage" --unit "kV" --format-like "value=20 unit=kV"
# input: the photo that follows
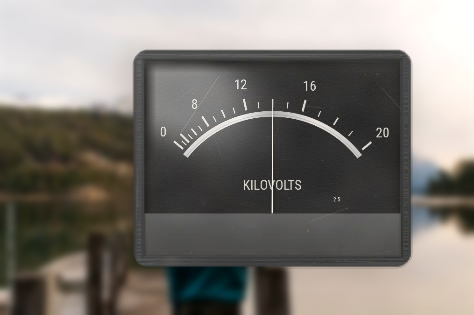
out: value=14 unit=kV
